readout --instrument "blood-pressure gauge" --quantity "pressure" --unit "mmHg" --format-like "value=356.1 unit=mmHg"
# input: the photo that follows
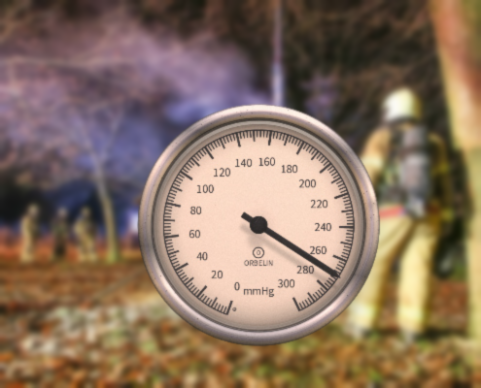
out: value=270 unit=mmHg
